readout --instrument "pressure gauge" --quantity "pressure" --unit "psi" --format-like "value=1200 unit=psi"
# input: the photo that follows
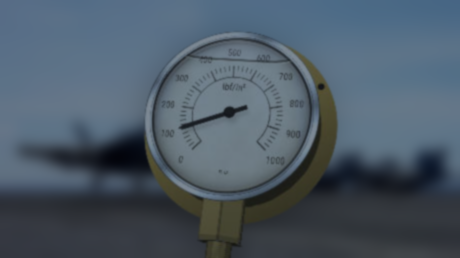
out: value=100 unit=psi
